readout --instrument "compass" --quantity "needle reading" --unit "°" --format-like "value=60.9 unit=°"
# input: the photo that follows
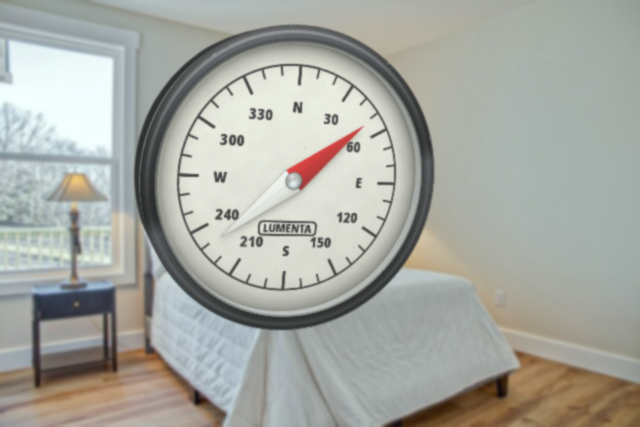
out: value=50 unit=°
